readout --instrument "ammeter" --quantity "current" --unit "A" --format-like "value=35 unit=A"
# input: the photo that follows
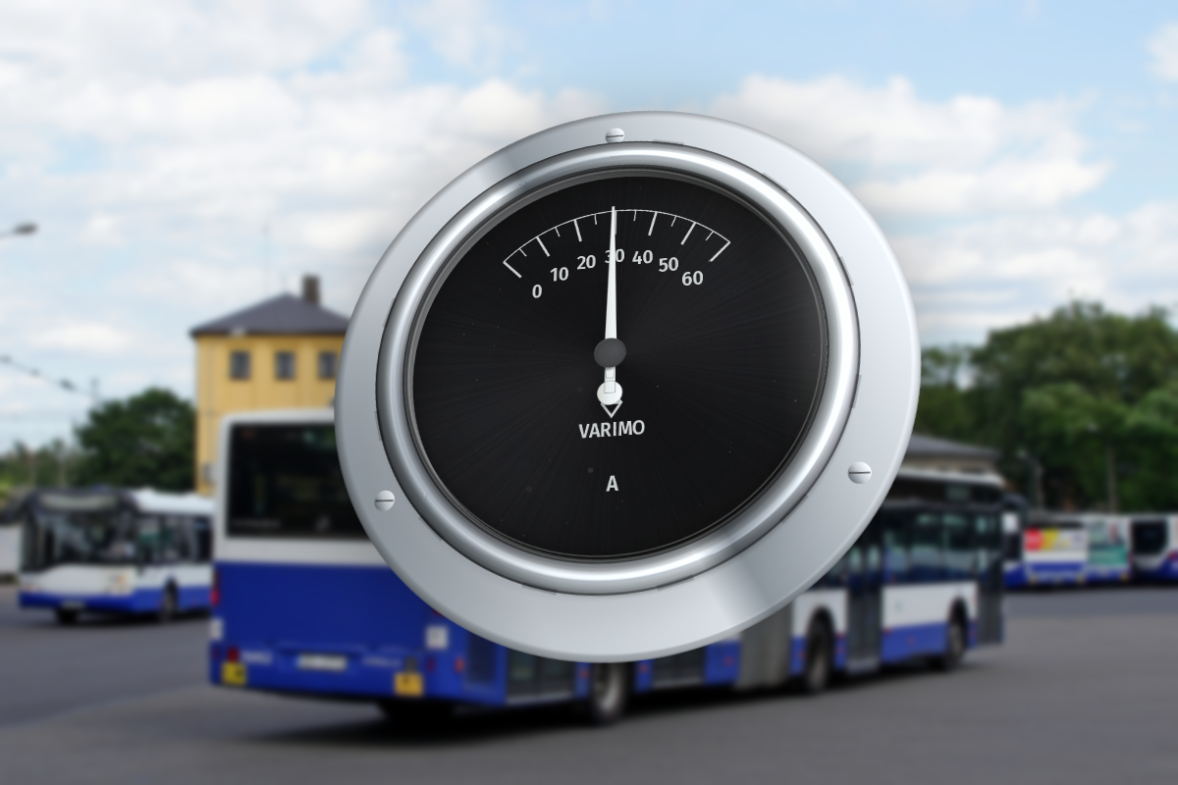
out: value=30 unit=A
